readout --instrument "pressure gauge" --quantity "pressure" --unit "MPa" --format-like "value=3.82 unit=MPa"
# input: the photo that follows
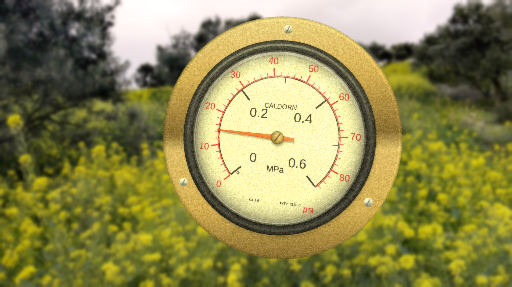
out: value=0.1 unit=MPa
